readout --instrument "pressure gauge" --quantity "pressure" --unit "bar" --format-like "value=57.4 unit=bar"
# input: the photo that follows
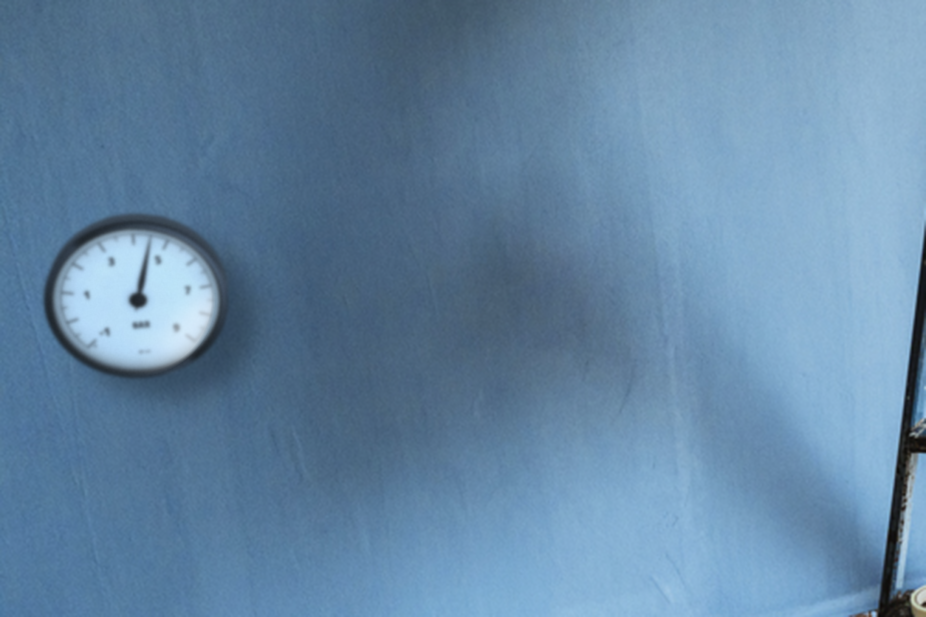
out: value=4.5 unit=bar
